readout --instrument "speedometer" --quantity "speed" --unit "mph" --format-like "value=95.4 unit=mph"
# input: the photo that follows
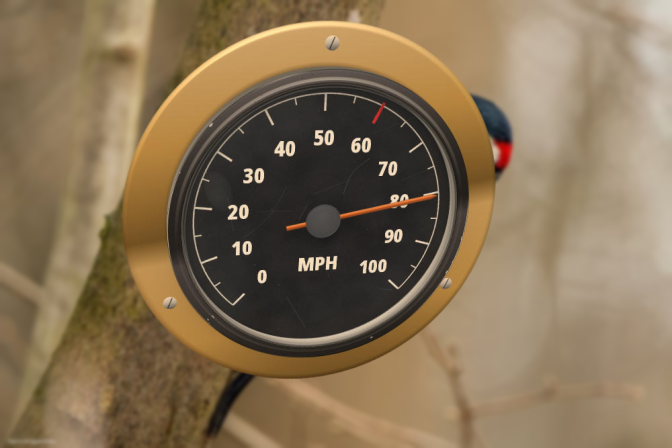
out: value=80 unit=mph
